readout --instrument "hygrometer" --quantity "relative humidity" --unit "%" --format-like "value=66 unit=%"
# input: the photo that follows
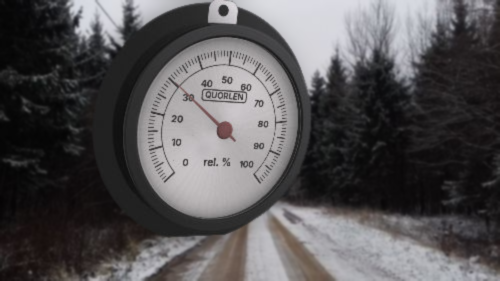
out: value=30 unit=%
